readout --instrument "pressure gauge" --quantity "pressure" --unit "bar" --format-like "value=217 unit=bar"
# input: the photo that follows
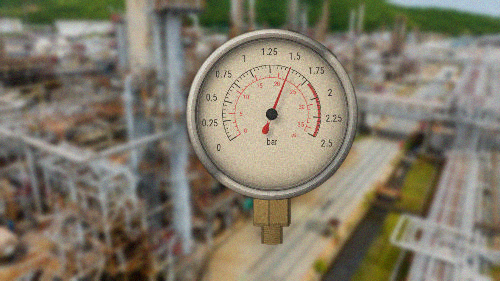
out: value=1.5 unit=bar
